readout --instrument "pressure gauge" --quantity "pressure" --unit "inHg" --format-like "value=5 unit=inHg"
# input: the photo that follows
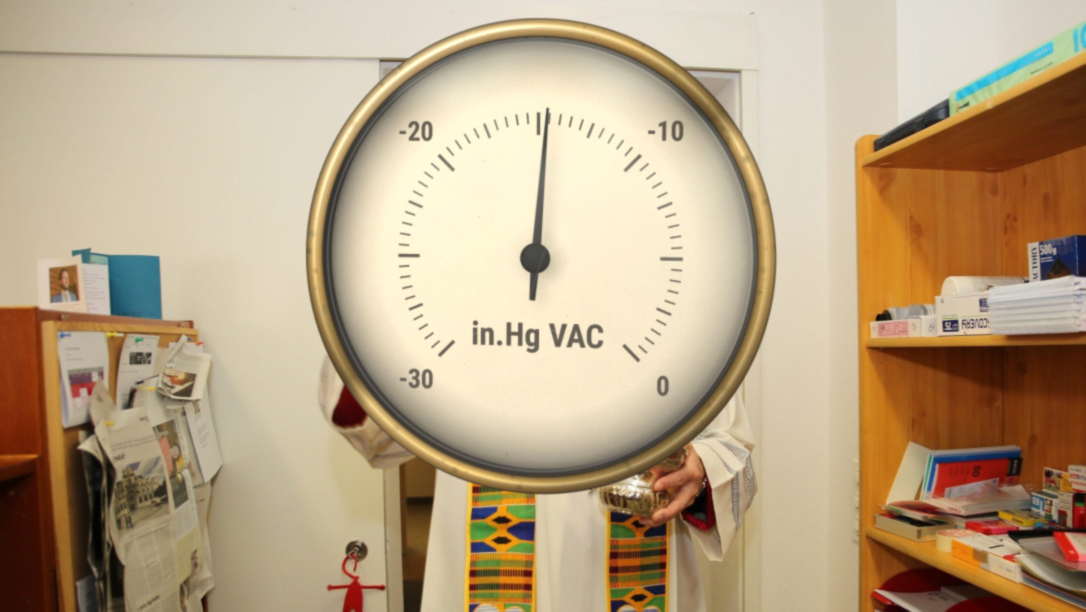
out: value=-14.5 unit=inHg
